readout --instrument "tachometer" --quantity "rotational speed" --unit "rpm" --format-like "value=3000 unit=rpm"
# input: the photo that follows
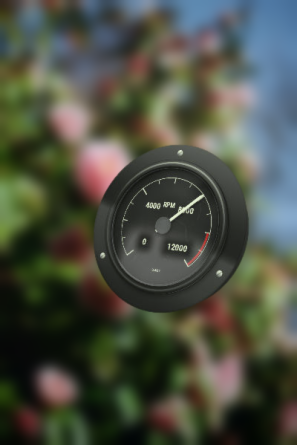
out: value=8000 unit=rpm
